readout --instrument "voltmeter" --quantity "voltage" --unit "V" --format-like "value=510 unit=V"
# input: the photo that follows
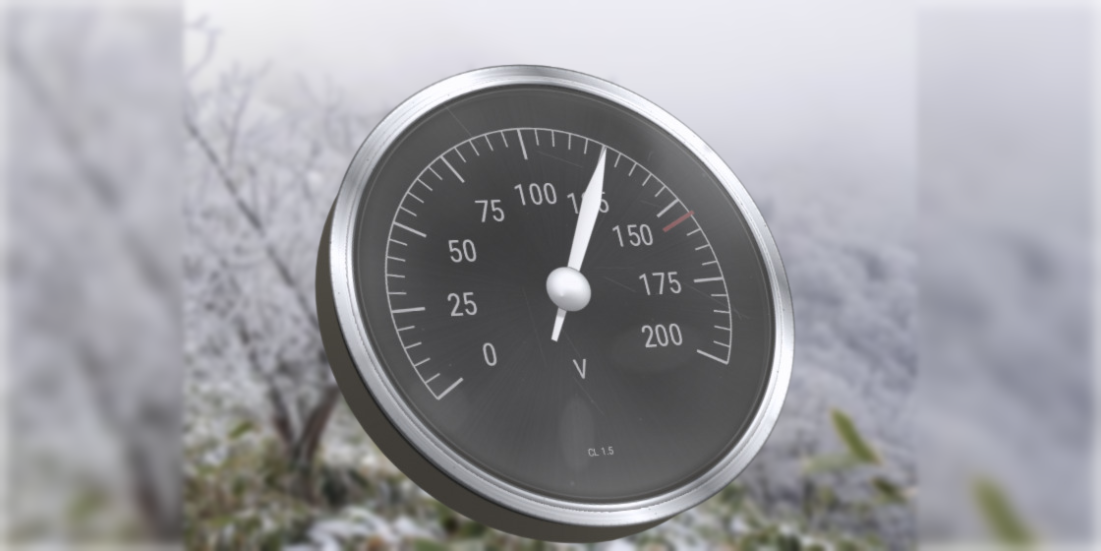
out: value=125 unit=V
